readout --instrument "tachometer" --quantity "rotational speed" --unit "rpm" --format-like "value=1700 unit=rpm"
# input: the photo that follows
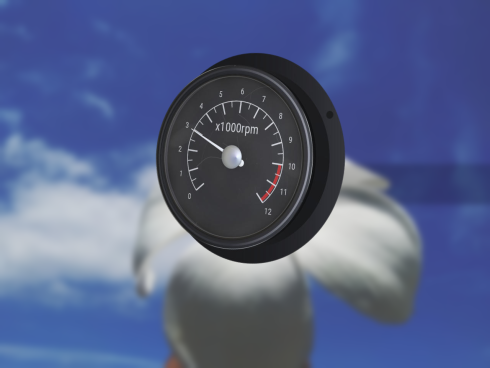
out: value=3000 unit=rpm
